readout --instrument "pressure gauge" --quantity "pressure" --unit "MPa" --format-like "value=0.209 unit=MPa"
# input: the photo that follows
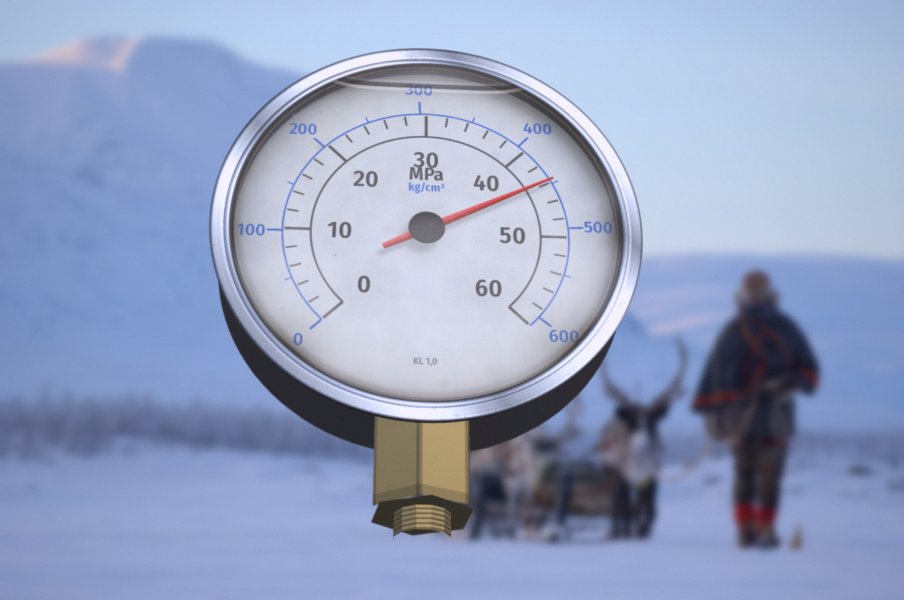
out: value=44 unit=MPa
